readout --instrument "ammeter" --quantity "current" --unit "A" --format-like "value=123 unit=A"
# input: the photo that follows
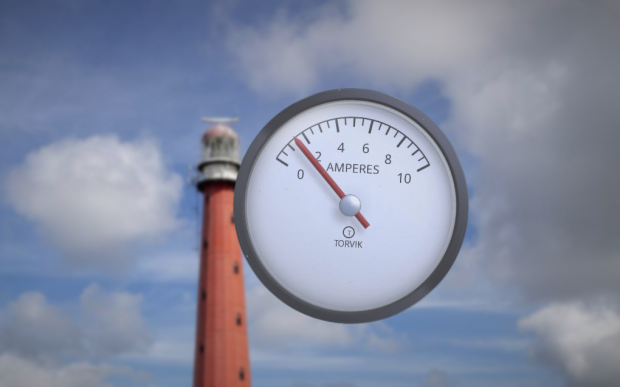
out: value=1.5 unit=A
